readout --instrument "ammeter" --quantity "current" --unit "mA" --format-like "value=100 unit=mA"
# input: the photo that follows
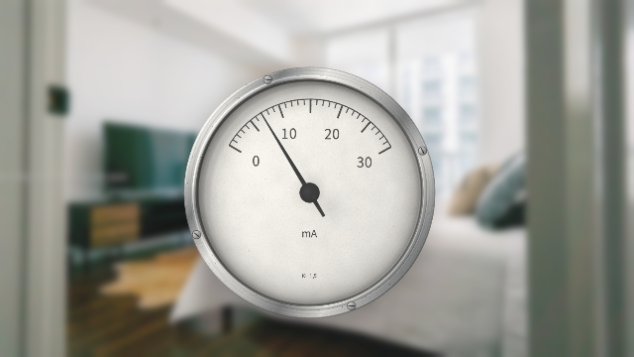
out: value=7 unit=mA
